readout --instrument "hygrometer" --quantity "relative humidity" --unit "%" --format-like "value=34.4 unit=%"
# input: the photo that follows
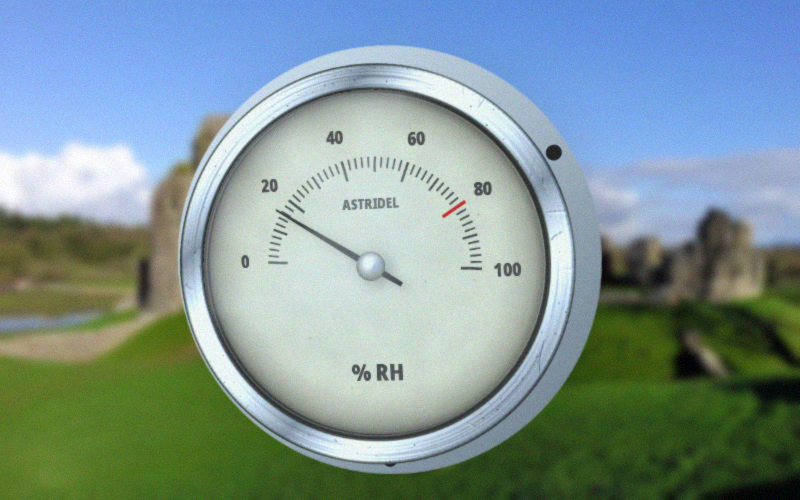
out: value=16 unit=%
